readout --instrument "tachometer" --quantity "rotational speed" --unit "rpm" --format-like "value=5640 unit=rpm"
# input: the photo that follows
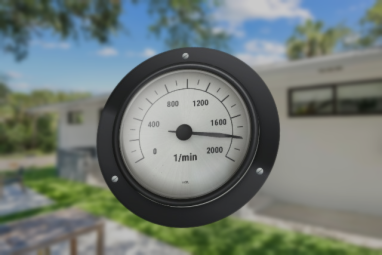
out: value=1800 unit=rpm
